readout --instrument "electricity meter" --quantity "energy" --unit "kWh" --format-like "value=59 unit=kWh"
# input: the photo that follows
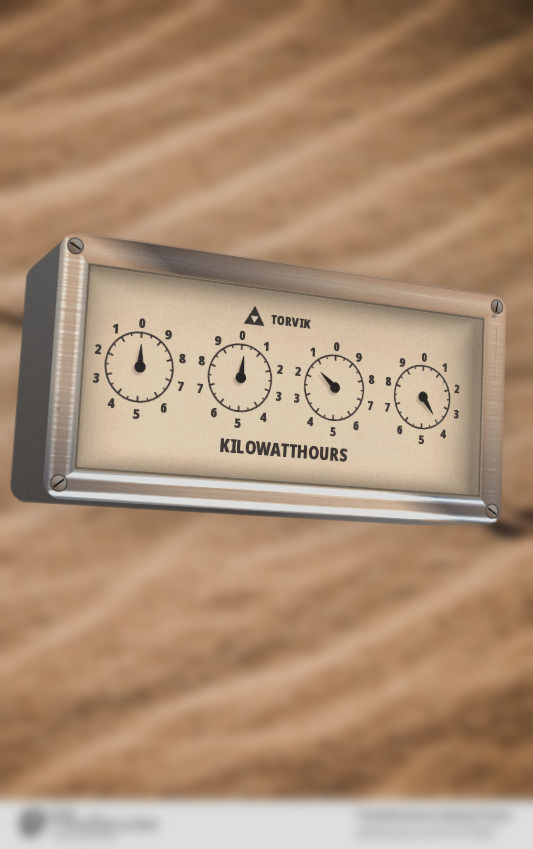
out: value=14 unit=kWh
